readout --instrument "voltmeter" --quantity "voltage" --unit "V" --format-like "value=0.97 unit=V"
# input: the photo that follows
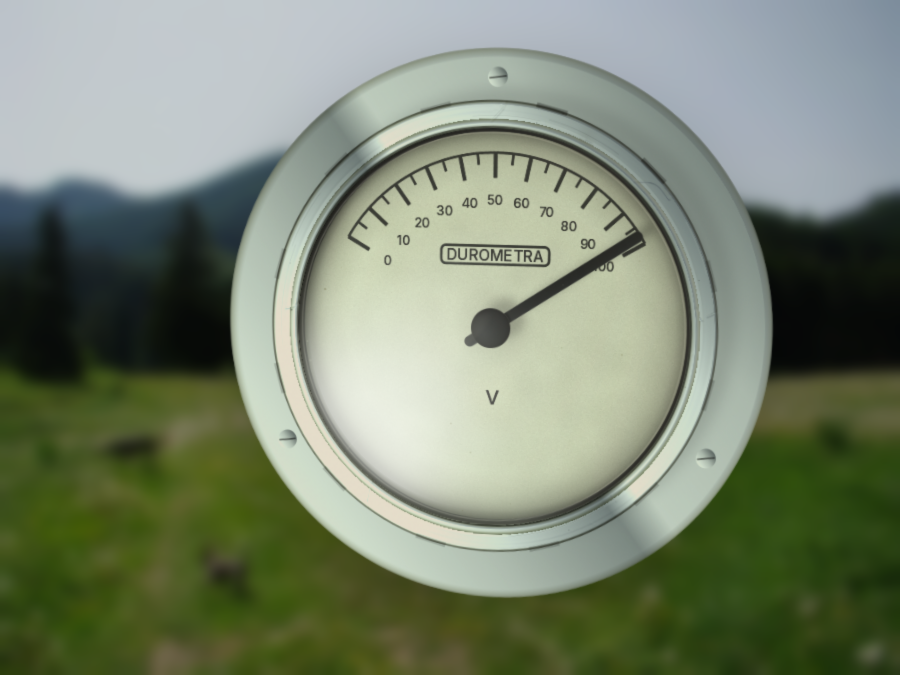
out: value=97.5 unit=V
